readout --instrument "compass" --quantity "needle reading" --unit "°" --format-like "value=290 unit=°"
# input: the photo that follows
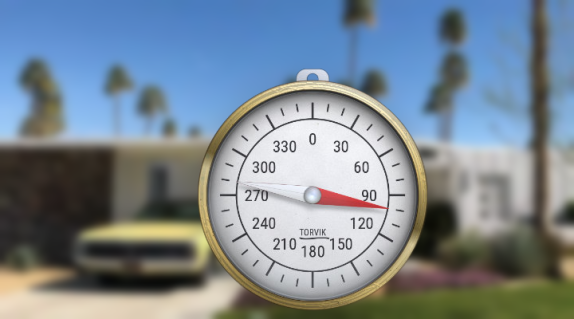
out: value=100 unit=°
